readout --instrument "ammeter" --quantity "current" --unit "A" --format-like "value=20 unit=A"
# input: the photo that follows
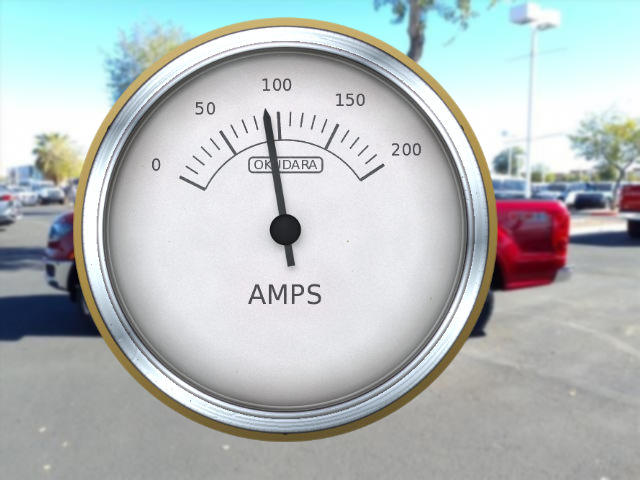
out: value=90 unit=A
